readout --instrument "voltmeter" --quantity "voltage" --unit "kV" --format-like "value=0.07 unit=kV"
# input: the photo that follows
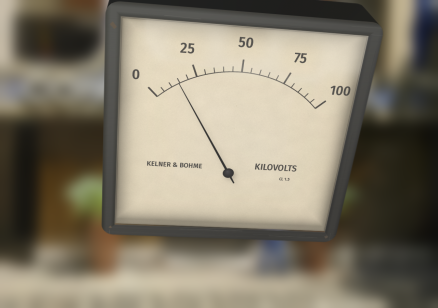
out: value=15 unit=kV
